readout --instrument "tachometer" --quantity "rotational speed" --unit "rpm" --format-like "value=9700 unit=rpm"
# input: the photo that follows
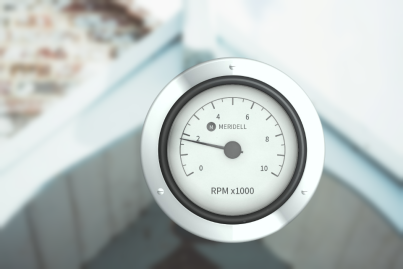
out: value=1750 unit=rpm
